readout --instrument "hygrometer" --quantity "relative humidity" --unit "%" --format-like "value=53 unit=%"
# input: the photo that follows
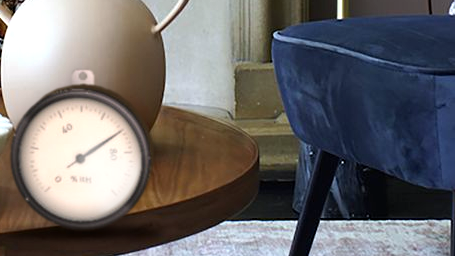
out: value=70 unit=%
